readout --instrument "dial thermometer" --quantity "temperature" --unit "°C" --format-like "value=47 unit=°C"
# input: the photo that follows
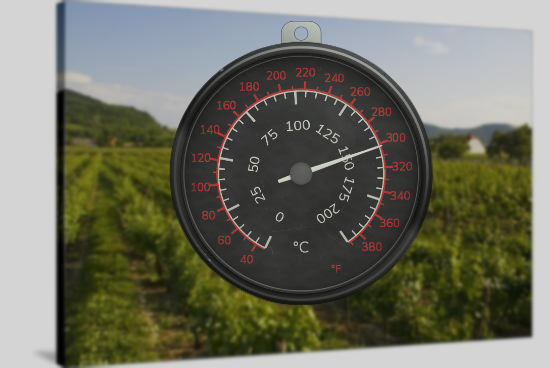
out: value=150 unit=°C
